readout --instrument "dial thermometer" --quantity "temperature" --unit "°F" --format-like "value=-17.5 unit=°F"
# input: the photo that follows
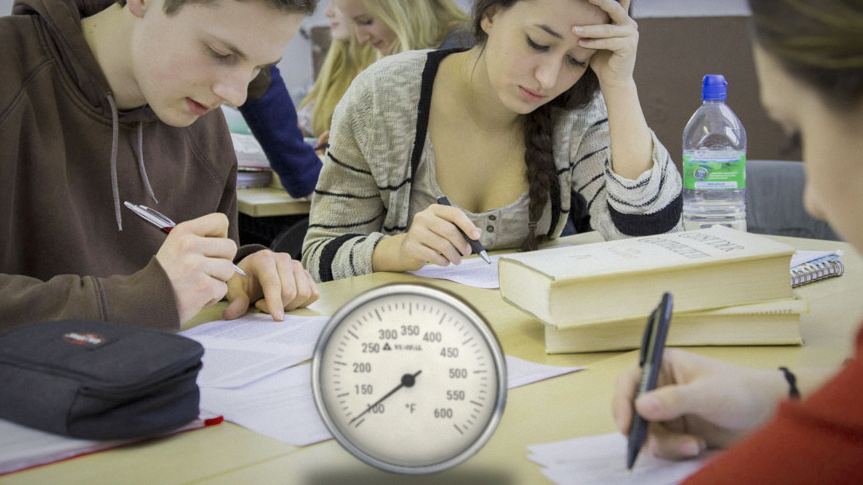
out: value=110 unit=°F
